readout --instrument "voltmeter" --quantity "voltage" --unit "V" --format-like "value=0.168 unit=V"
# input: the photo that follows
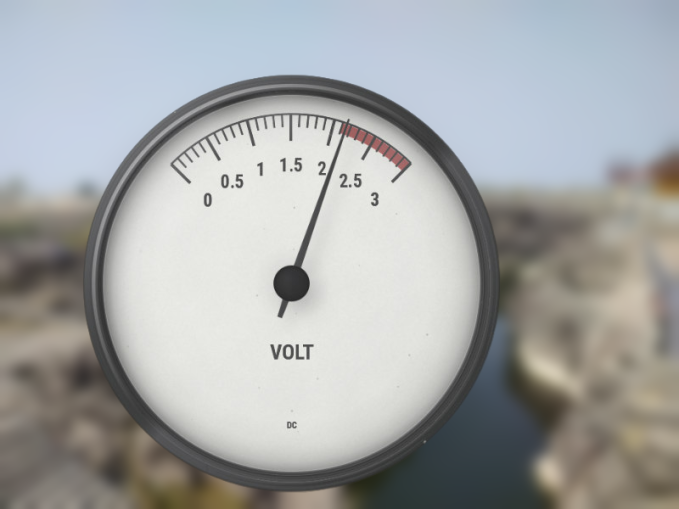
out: value=2.15 unit=V
